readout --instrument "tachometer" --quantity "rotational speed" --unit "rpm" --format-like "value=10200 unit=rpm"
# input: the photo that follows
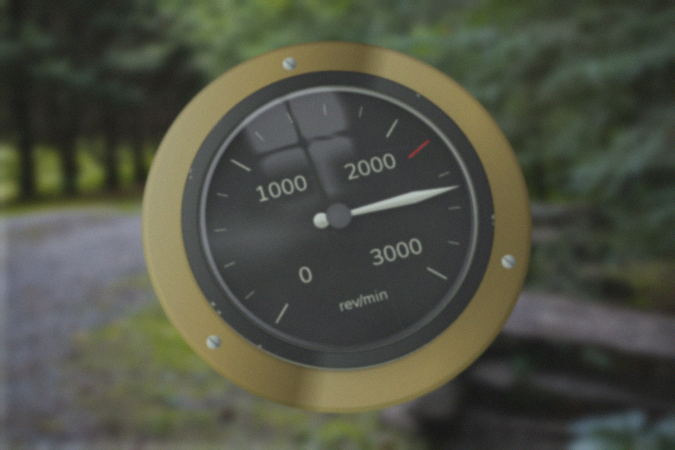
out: value=2500 unit=rpm
